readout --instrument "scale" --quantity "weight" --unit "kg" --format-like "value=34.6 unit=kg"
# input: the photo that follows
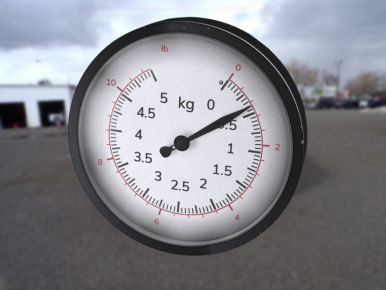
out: value=0.4 unit=kg
